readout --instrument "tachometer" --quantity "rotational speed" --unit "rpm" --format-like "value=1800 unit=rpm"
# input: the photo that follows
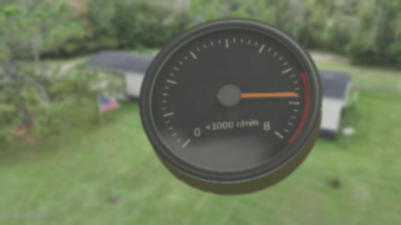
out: value=6800 unit=rpm
